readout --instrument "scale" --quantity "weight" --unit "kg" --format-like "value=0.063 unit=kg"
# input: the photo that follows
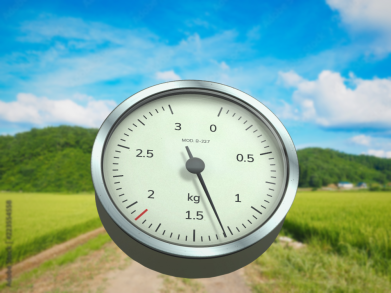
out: value=1.3 unit=kg
